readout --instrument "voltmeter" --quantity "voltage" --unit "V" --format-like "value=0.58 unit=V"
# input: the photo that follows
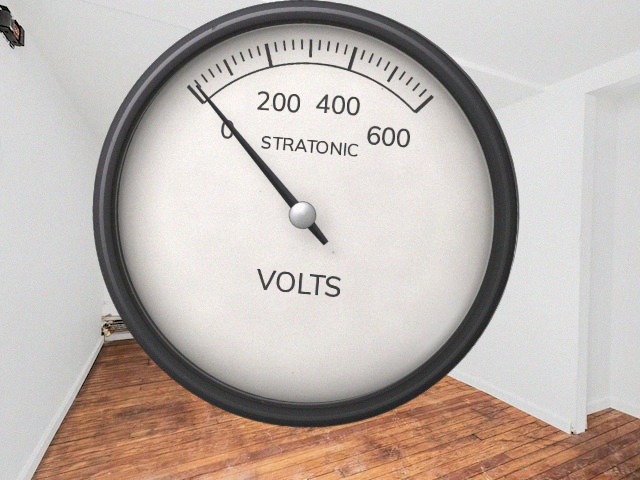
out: value=20 unit=V
